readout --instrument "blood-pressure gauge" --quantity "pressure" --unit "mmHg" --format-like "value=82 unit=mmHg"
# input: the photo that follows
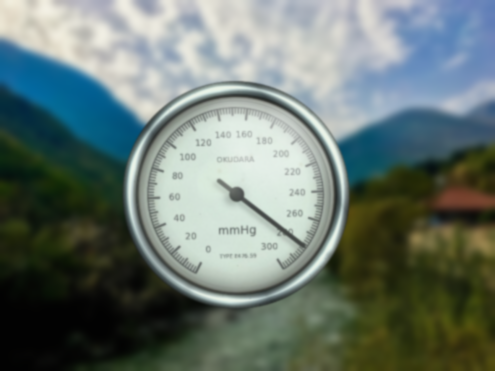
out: value=280 unit=mmHg
